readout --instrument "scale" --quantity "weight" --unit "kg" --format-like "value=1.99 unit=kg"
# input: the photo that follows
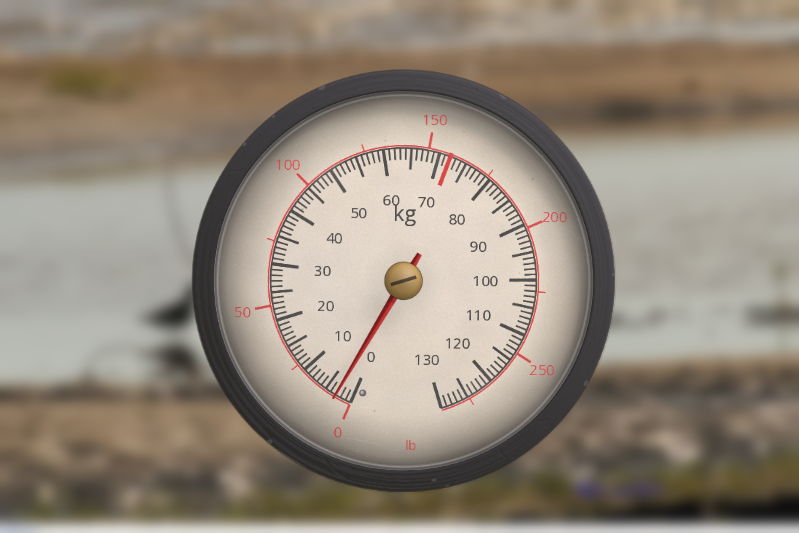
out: value=3 unit=kg
